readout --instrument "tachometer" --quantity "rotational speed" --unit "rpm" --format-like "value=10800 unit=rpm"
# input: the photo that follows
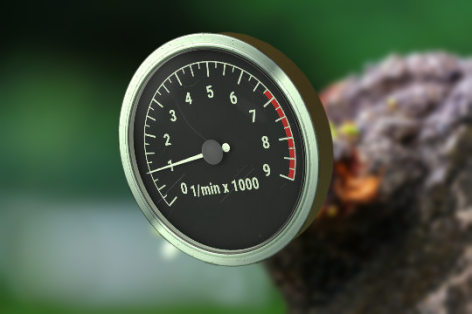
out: value=1000 unit=rpm
